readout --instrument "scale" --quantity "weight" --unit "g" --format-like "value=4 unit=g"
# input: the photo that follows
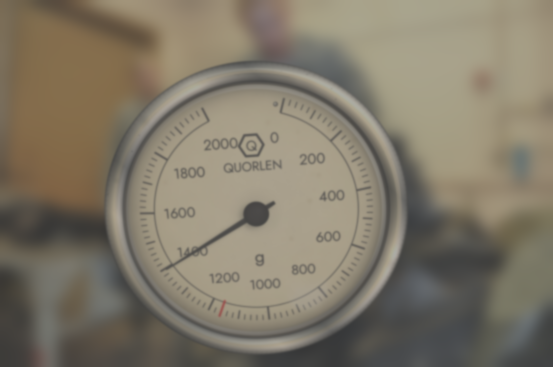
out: value=1400 unit=g
